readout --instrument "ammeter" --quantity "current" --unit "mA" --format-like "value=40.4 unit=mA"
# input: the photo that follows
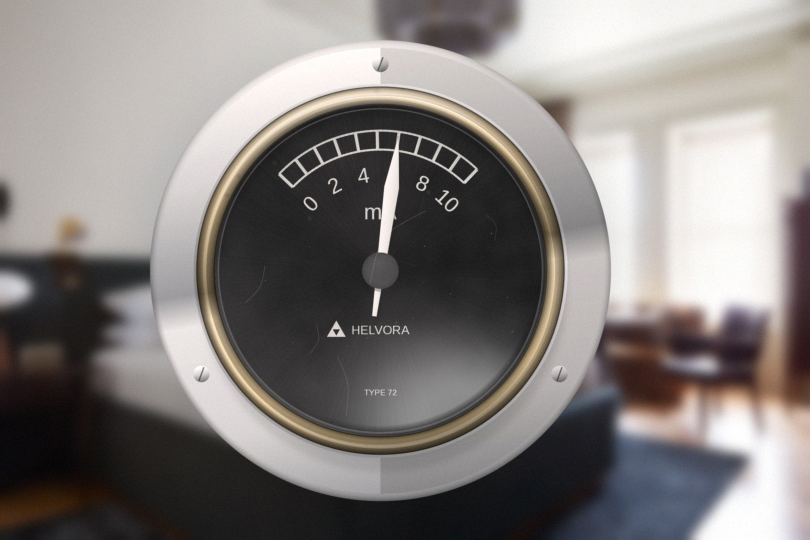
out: value=6 unit=mA
